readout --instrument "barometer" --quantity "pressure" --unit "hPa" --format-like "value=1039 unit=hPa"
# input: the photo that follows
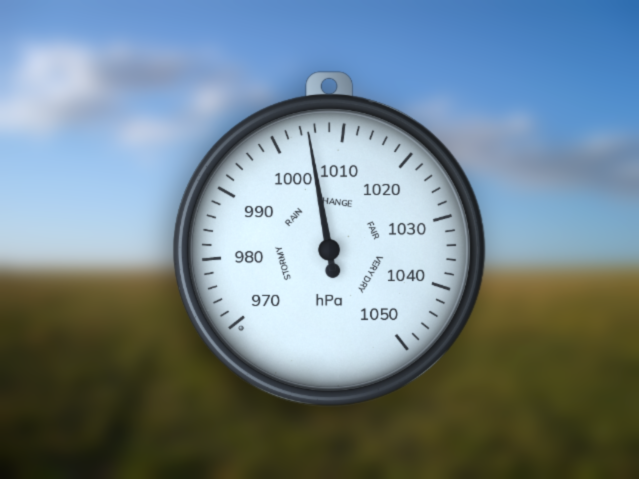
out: value=1005 unit=hPa
